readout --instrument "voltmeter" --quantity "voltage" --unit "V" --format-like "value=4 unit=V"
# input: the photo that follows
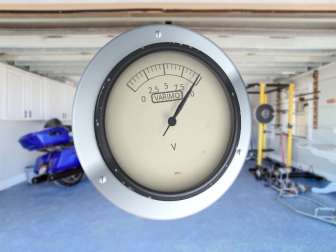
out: value=9.5 unit=V
